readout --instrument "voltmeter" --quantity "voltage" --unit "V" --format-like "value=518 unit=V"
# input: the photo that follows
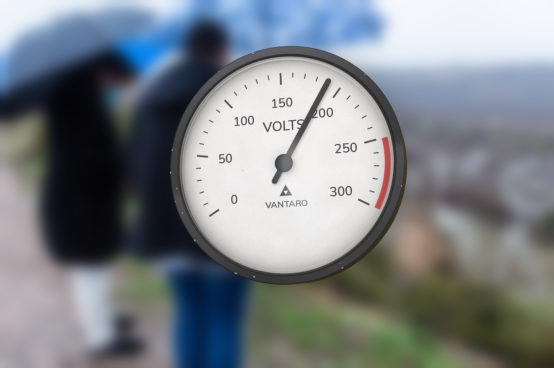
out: value=190 unit=V
